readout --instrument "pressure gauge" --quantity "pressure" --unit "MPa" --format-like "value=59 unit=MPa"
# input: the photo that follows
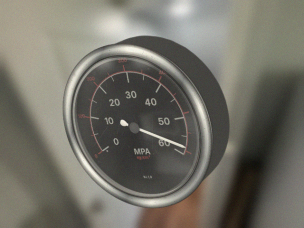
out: value=57.5 unit=MPa
